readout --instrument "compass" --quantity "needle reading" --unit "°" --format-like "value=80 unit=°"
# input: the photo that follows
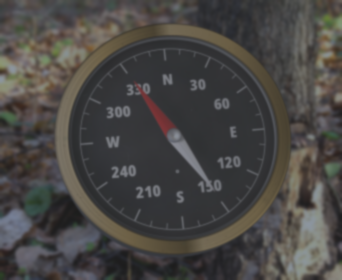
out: value=330 unit=°
